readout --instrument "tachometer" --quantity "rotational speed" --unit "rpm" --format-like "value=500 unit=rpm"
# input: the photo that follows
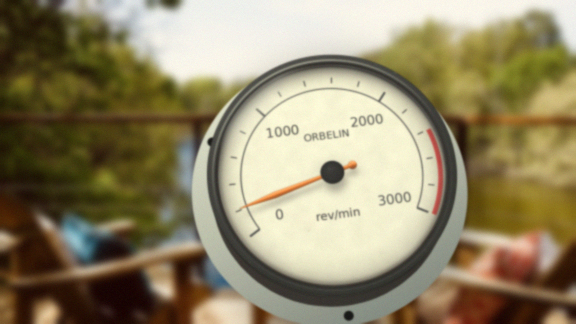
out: value=200 unit=rpm
